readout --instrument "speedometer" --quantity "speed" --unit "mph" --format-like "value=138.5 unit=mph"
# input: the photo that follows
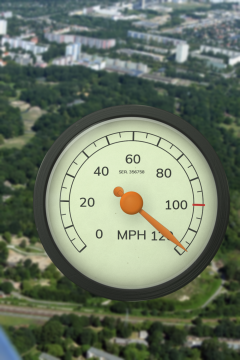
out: value=117.5 unit=mph
